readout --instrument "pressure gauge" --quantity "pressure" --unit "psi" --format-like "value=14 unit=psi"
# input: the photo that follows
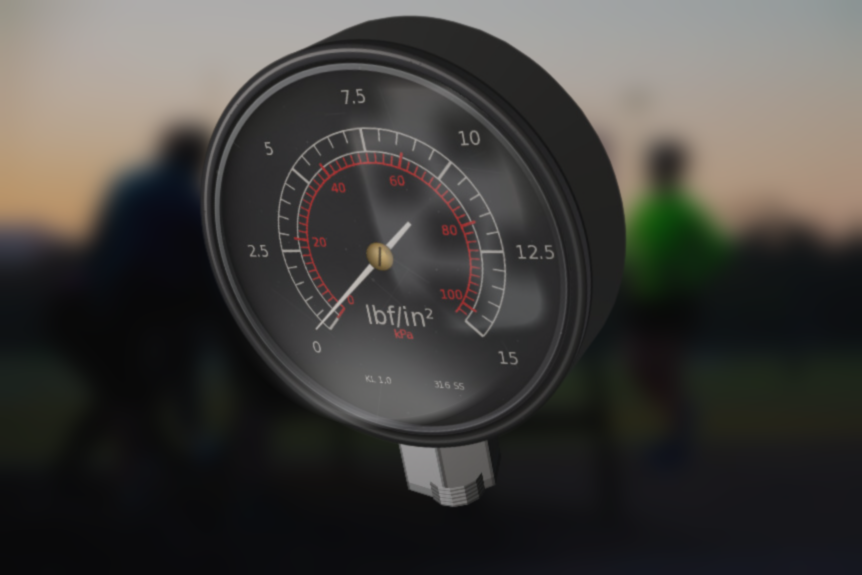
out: value=0.25 unit=psi
